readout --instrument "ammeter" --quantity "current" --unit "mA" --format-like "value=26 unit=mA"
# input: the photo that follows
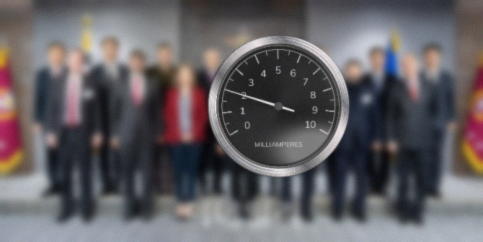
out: value=2 unit=mA
